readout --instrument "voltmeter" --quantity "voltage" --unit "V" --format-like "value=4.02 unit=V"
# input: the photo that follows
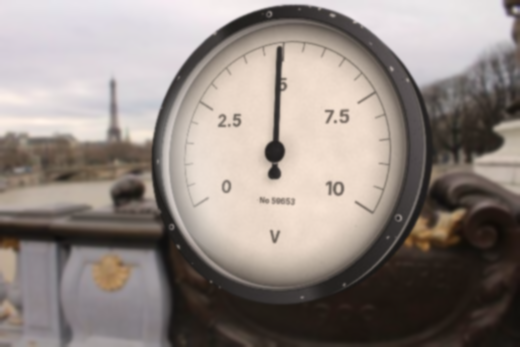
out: value=5 unit=V
